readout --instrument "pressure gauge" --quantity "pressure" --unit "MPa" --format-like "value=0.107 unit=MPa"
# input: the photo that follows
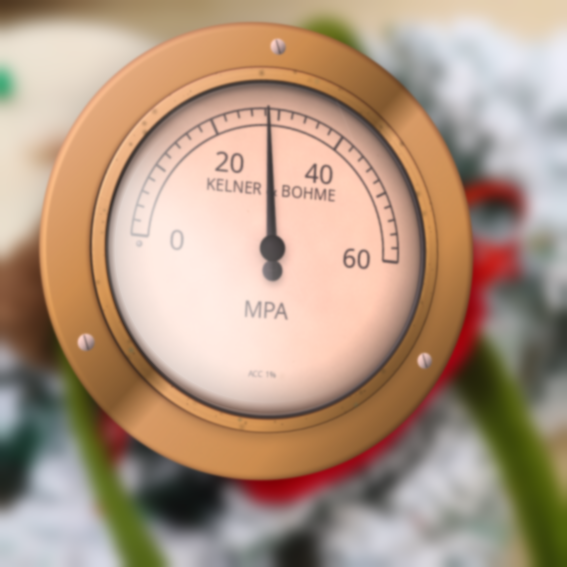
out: value=28 unit=MPa
